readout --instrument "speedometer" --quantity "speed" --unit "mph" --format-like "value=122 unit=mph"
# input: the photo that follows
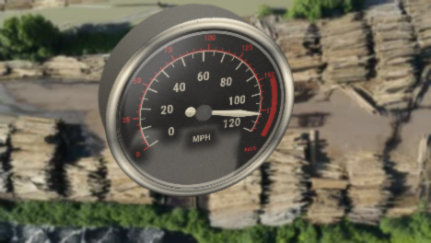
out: value=110 unit=mph
